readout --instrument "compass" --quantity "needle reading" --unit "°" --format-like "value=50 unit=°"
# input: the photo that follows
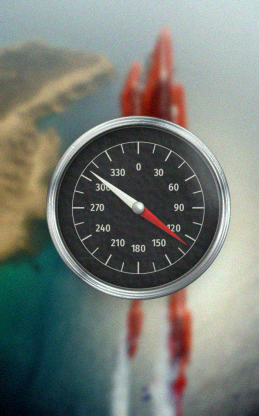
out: value=127.5 unit=°
